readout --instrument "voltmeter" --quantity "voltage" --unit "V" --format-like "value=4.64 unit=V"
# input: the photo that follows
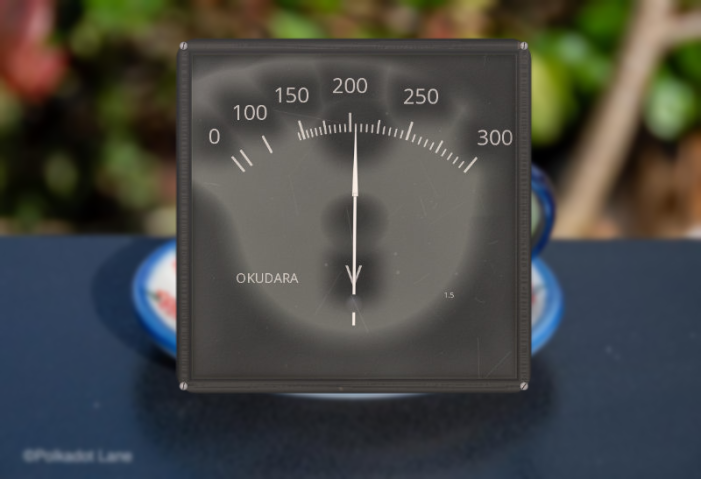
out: value=205 unit=V
